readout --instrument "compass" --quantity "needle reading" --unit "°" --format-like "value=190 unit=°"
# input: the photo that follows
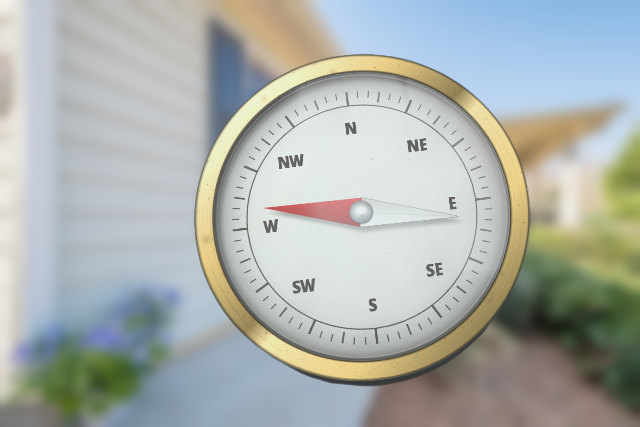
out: value=280 unit=°
